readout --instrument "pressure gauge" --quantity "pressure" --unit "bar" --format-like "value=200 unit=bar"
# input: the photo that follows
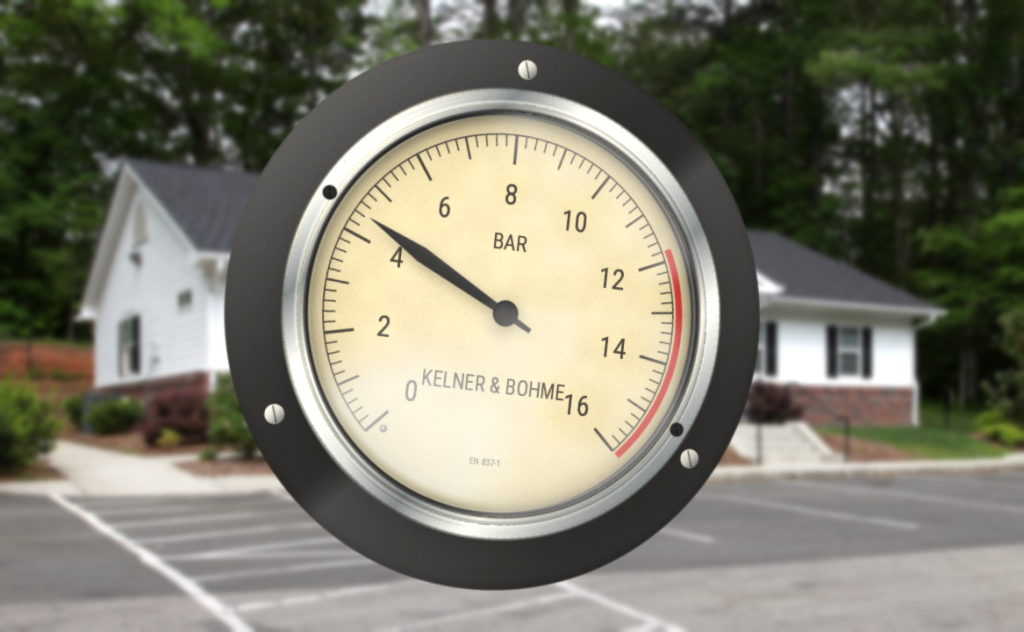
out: value=4.4 unit=bar
